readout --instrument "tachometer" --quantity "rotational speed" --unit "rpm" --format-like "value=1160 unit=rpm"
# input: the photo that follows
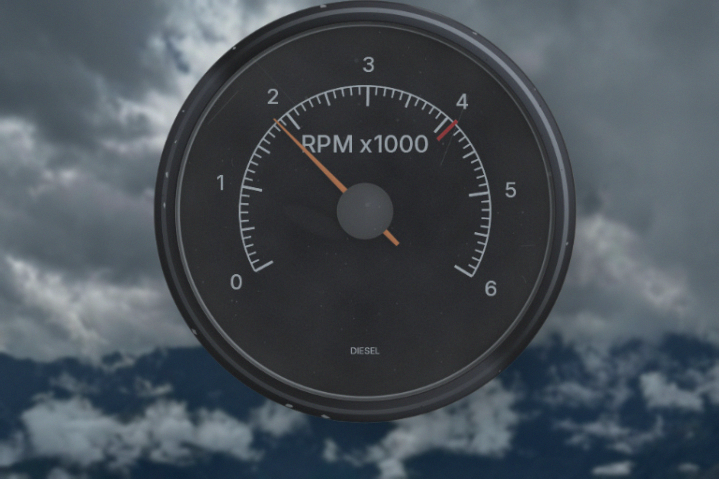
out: value=1850 unit=rpm
